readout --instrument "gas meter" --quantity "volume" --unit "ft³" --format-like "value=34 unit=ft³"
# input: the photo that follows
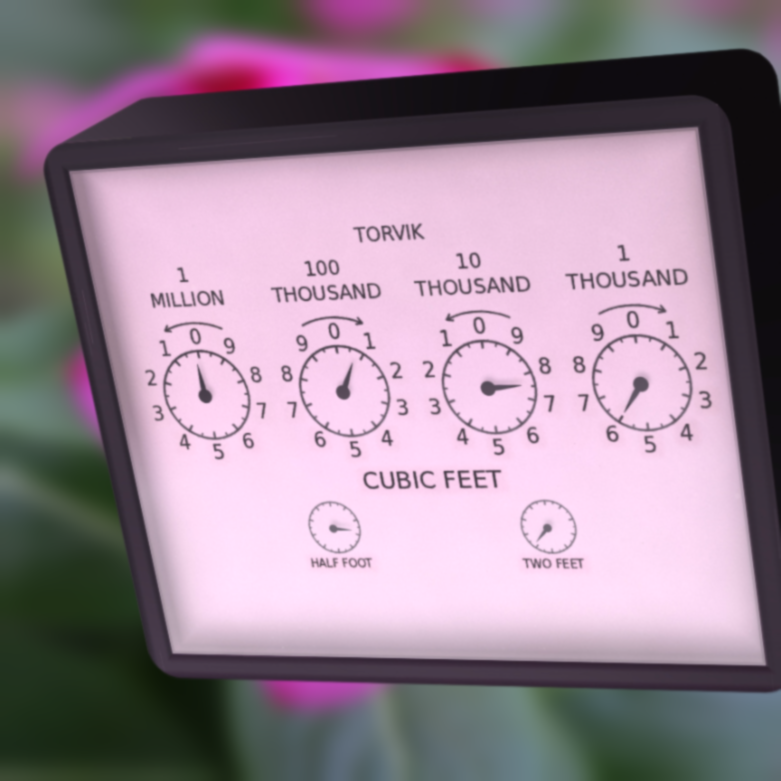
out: value=7600 unit=ft³
